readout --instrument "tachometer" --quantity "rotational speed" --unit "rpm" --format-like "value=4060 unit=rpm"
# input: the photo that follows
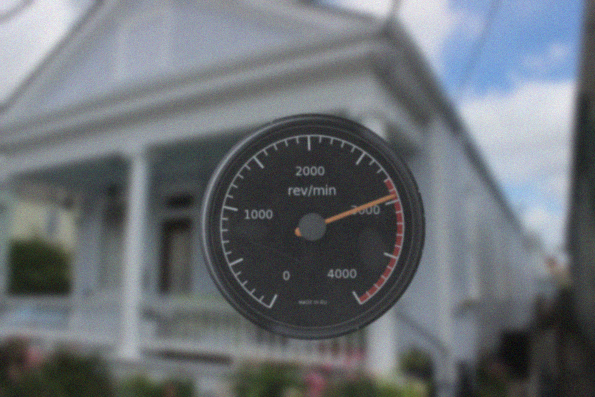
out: value=2950 unit=rpm
